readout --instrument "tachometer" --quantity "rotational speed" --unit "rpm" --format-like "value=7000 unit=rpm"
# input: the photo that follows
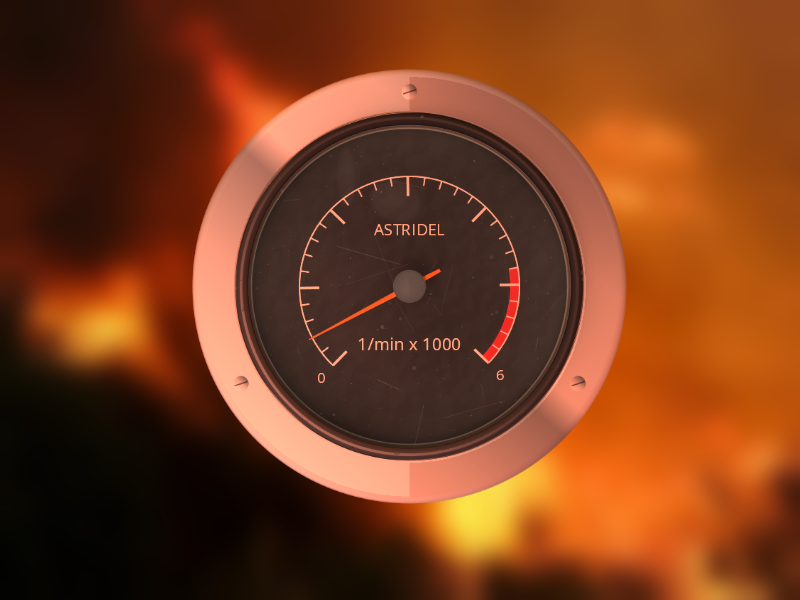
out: value=400 unit=rpm
